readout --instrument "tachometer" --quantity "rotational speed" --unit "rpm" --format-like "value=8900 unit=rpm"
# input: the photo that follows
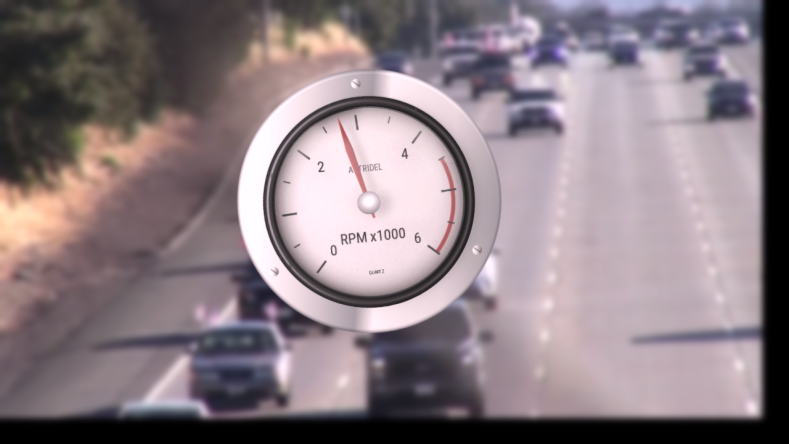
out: value=2750 unit=rpm
